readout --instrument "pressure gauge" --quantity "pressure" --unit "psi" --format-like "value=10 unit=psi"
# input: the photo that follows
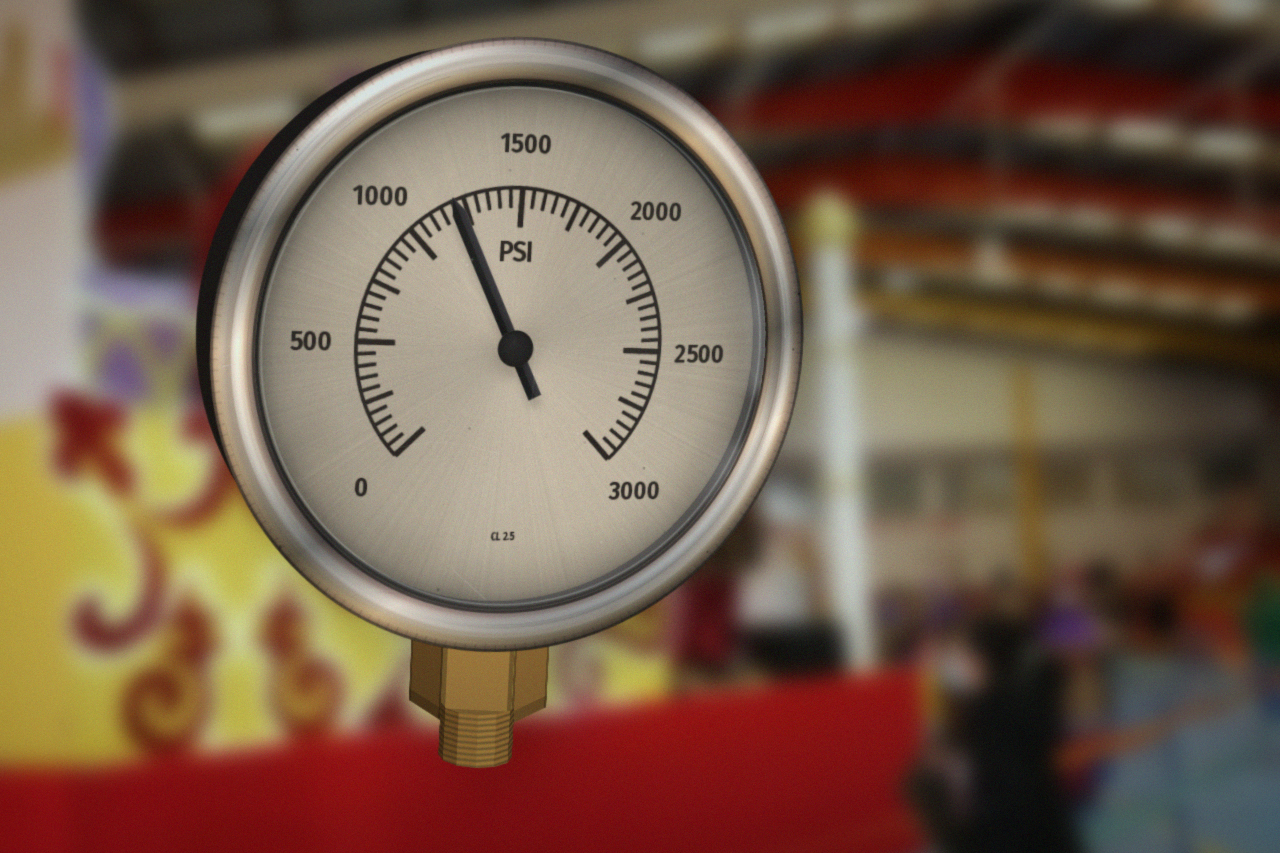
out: value=1200 unit=psi
